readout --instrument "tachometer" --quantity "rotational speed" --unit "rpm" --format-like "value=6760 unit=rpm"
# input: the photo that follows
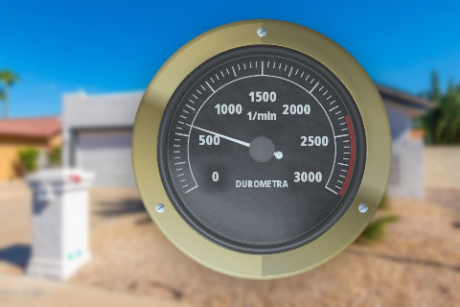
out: value=600 unit=rpm
